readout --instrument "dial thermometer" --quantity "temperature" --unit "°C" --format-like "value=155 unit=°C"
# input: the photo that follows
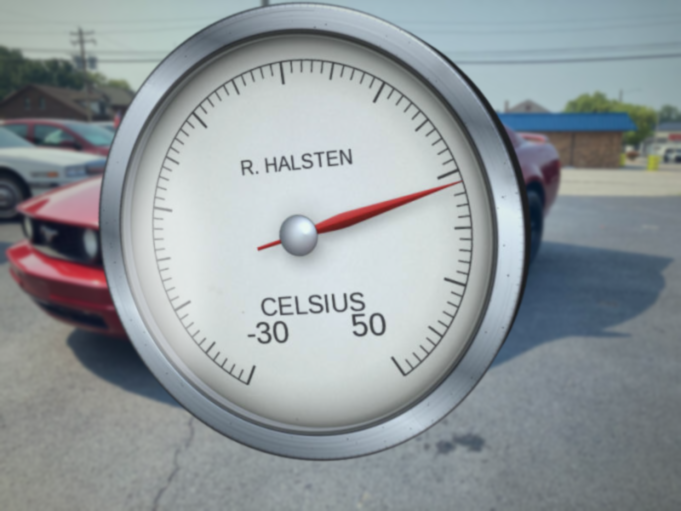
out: value=31 unit=°C
